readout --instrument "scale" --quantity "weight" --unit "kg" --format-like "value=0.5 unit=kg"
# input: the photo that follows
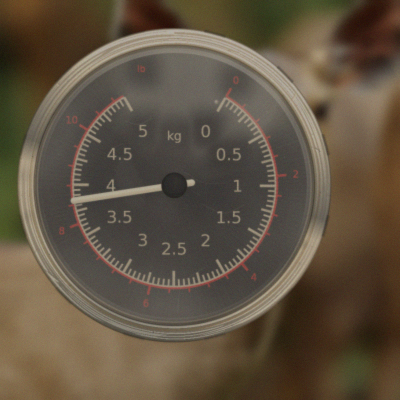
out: value=3.85 unit=kg
